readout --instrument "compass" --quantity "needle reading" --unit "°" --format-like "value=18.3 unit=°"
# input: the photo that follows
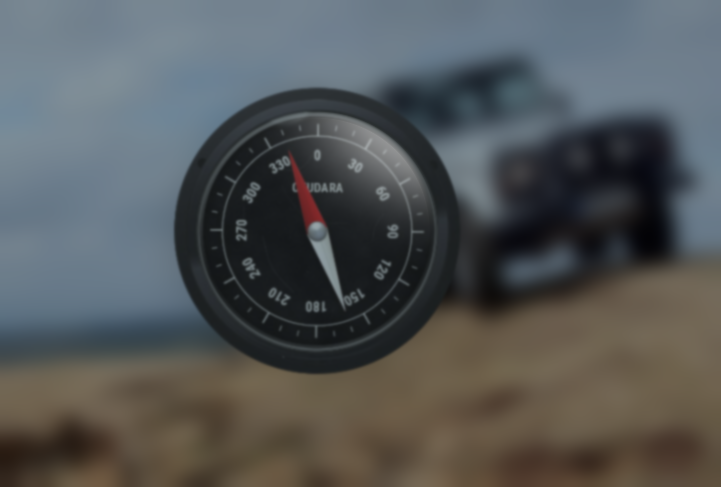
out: value=340 unit=°
